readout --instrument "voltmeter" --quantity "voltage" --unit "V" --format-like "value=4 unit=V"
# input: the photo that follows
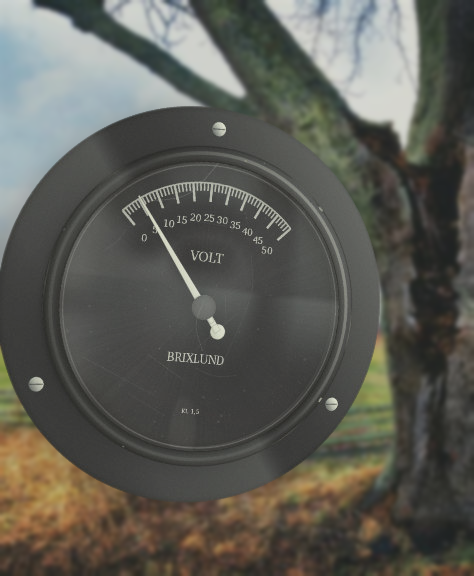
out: value=5 unit=V
